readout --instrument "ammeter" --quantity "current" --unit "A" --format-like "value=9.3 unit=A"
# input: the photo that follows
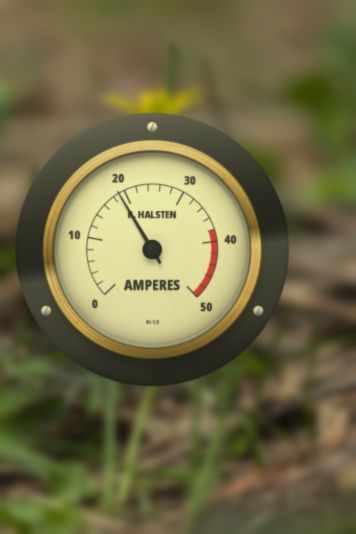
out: value=19 unit=A
